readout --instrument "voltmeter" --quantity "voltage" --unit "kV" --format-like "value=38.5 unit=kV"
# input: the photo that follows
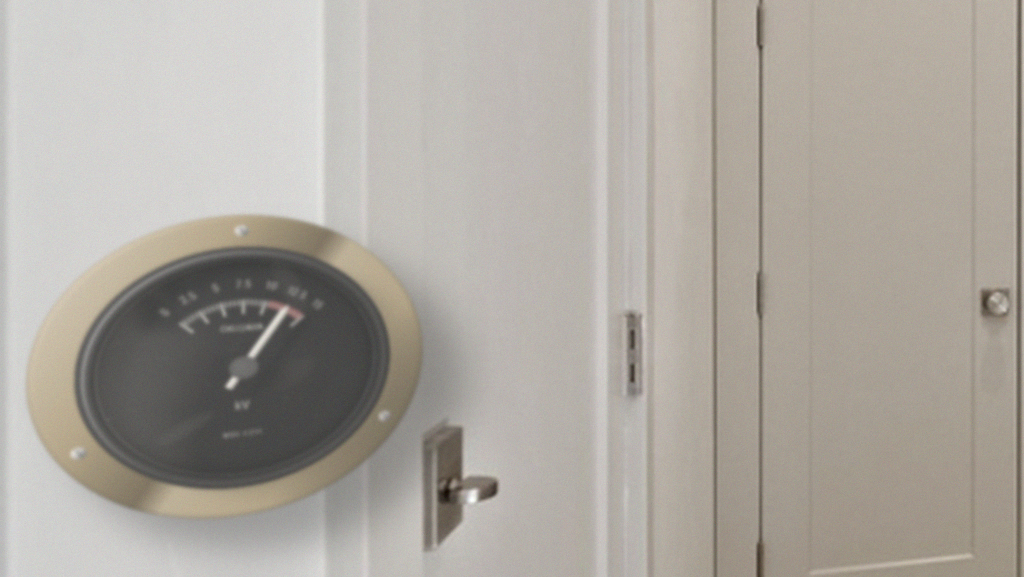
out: value=12.5 unit=kV
